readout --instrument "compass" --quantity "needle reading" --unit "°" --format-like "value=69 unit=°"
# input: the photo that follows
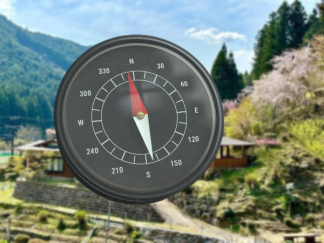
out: value=352.5 unit=°
